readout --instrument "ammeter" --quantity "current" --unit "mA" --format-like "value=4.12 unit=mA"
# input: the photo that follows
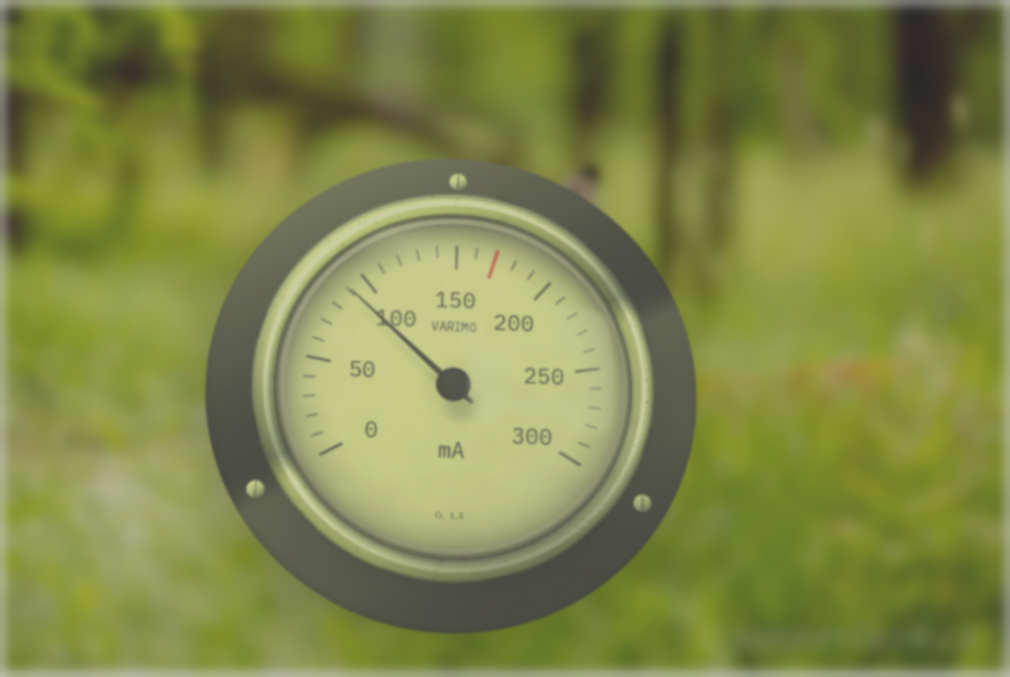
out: value=90 unit=mA
